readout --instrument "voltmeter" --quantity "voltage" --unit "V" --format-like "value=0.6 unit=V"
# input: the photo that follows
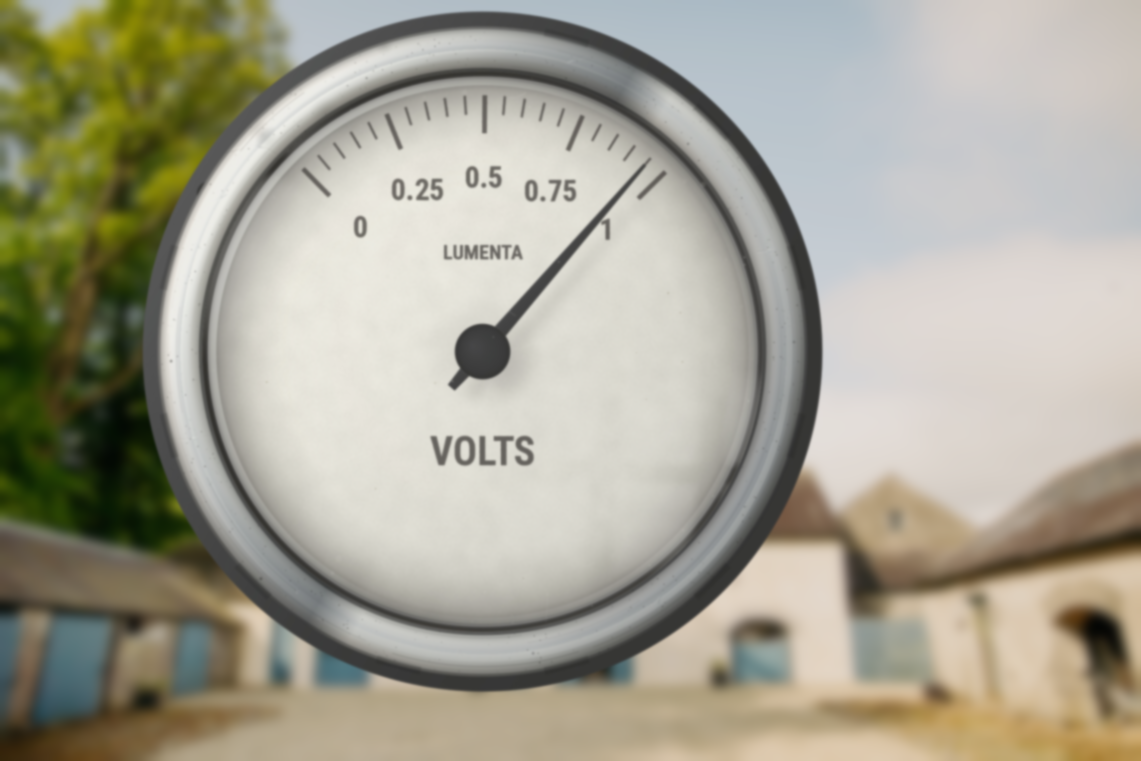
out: value=0.95 unit=V
